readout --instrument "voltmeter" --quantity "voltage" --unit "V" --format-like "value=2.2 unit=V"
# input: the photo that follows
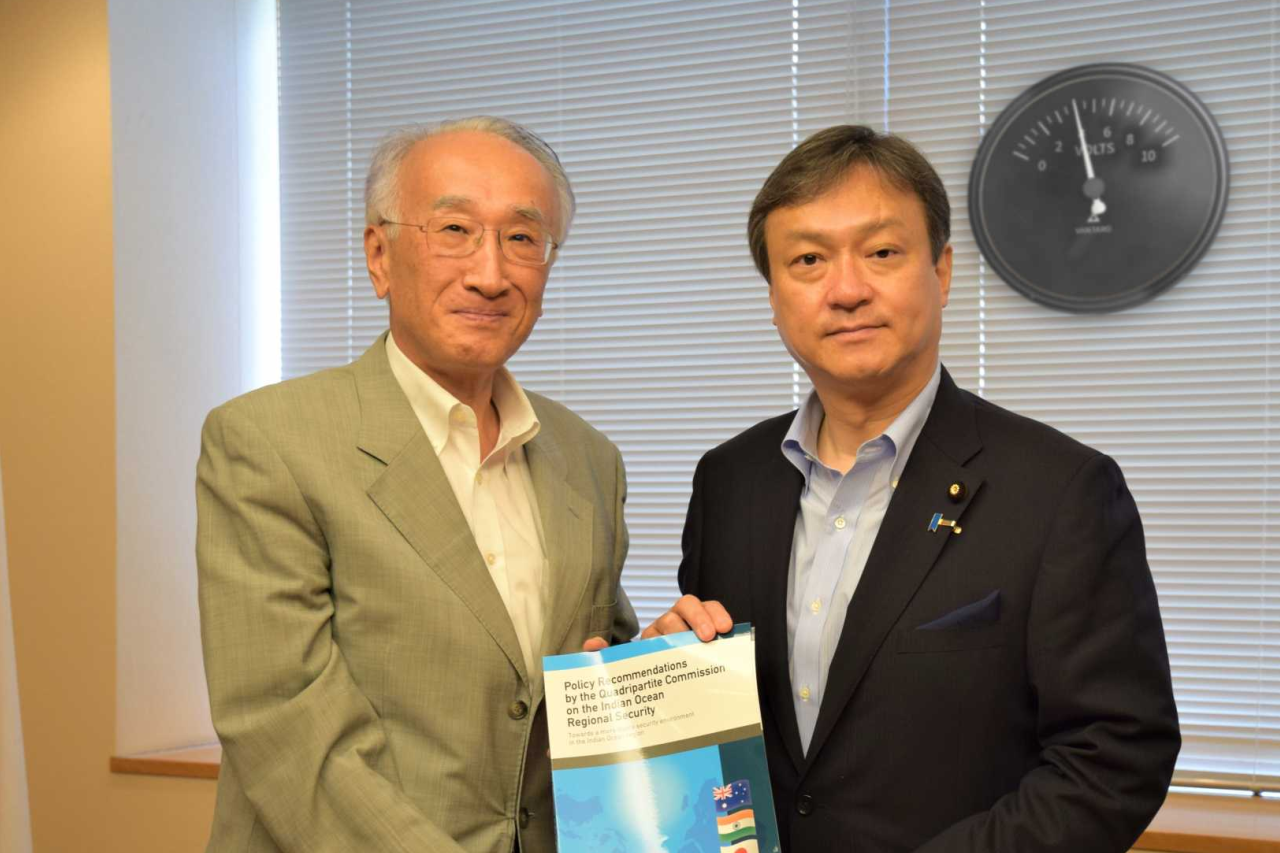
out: value=4 unit=V
